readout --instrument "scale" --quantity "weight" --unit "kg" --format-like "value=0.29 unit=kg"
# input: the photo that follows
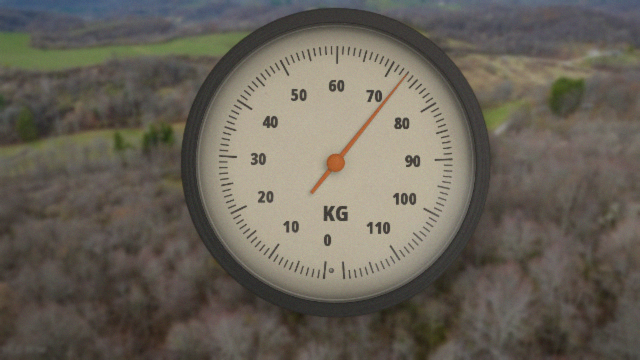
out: value=73 unit=kg
